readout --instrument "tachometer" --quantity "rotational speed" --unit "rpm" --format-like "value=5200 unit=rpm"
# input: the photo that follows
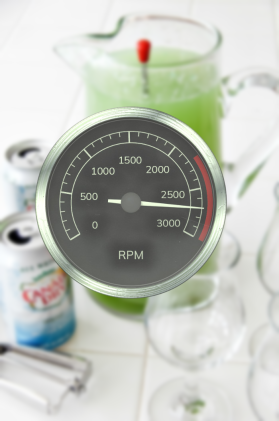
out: value=2700 unit=rpm
